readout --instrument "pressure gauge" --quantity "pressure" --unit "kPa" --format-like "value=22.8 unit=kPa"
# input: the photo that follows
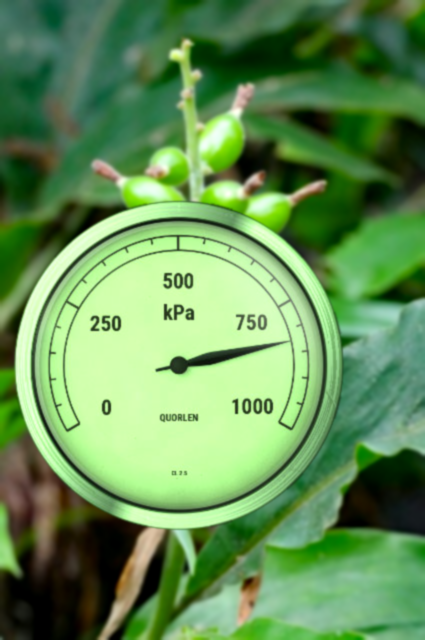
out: value=825 unit=kPa
